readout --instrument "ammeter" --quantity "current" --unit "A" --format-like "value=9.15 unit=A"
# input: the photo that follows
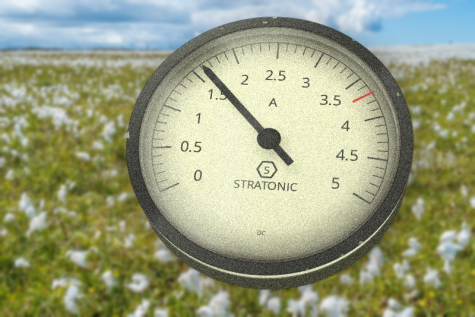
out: value=1.6 unit=A
